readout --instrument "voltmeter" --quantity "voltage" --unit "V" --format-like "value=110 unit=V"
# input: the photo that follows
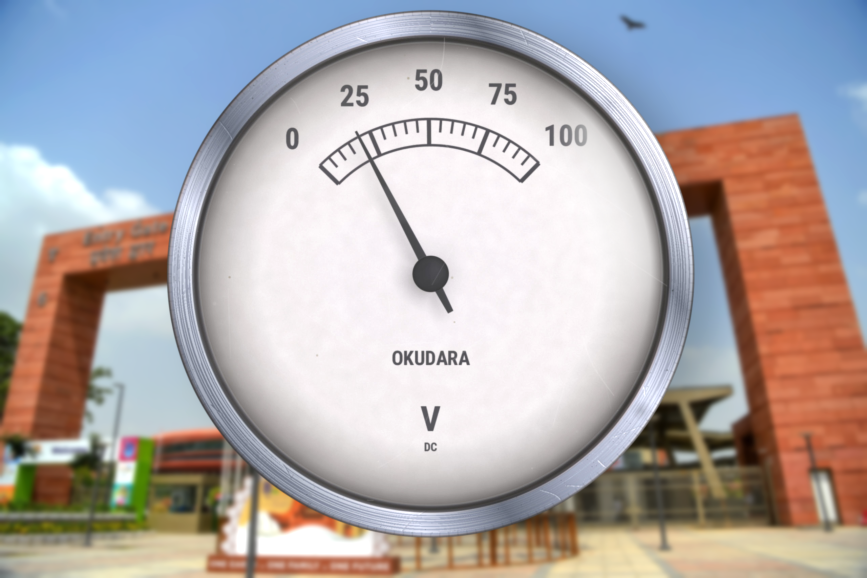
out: value=20 unit=V
